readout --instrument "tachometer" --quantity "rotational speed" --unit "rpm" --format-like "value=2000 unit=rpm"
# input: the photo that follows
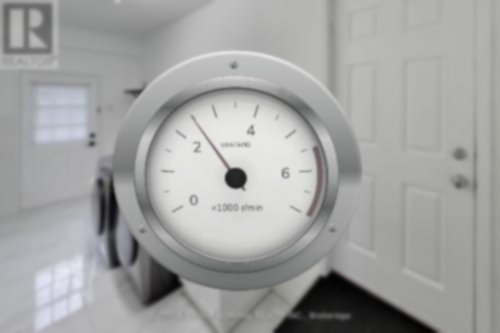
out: value=2500 unit=rpm
